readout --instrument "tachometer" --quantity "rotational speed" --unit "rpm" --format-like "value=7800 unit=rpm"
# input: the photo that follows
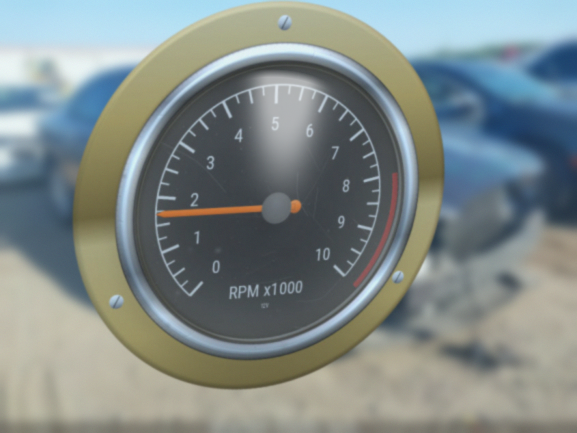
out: value=1750 unit=rpm
